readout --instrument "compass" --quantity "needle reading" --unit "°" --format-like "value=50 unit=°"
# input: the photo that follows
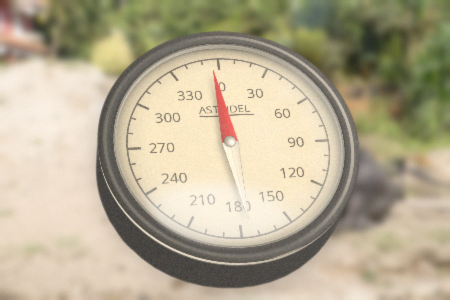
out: value=355 unit=°
